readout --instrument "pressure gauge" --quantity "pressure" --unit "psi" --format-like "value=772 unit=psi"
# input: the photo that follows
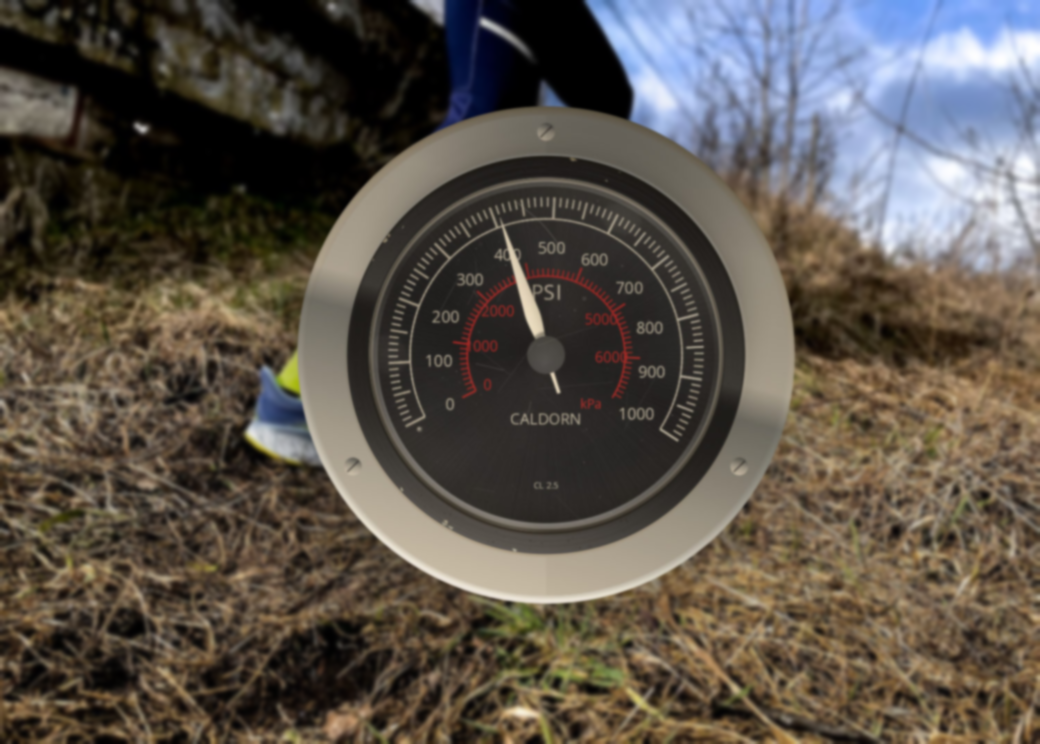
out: value=410 unit=psi
